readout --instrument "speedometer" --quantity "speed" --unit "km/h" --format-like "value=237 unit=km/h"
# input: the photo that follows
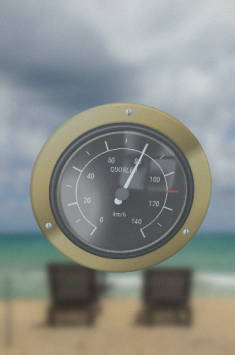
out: value=80 unit=km/h
